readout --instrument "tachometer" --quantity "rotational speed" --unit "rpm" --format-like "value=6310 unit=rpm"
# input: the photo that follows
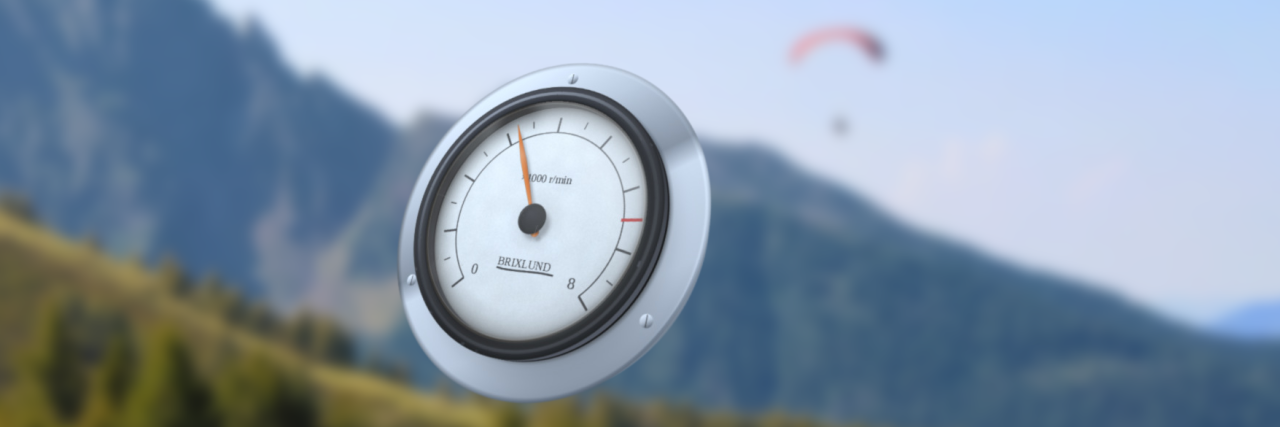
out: value=3250 unit=rpm
